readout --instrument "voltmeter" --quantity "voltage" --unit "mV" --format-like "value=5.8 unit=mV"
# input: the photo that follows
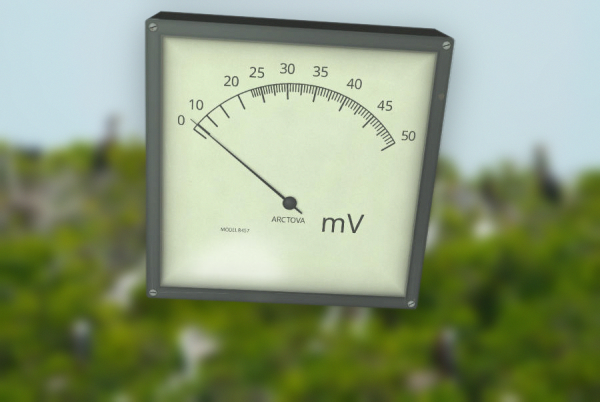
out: value=5 unit=mV
